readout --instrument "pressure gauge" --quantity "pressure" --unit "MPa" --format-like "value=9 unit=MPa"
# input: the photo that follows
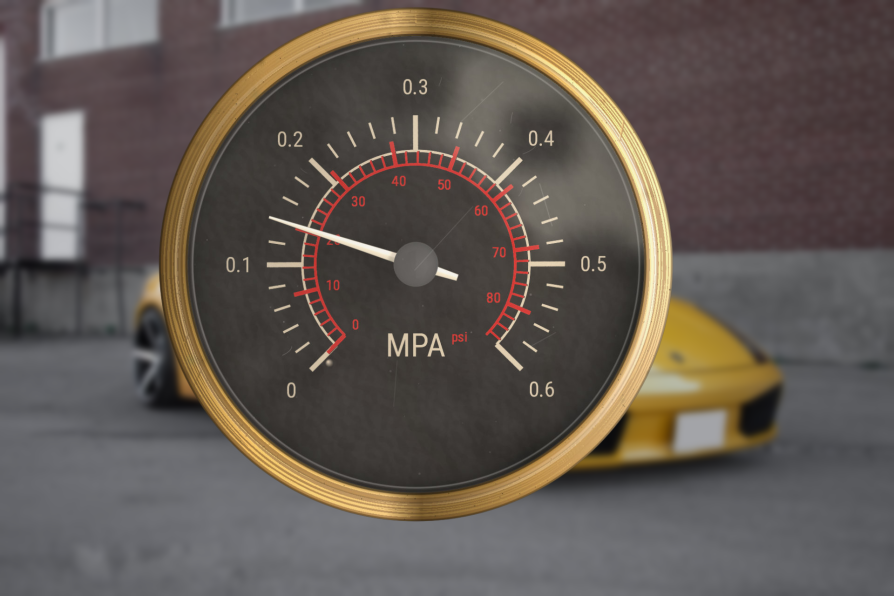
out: value=0.14 unit=MPa
